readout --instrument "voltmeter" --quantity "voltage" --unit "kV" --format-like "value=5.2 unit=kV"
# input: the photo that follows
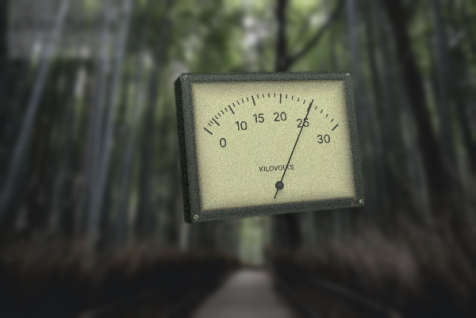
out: value=25 unit=kV
